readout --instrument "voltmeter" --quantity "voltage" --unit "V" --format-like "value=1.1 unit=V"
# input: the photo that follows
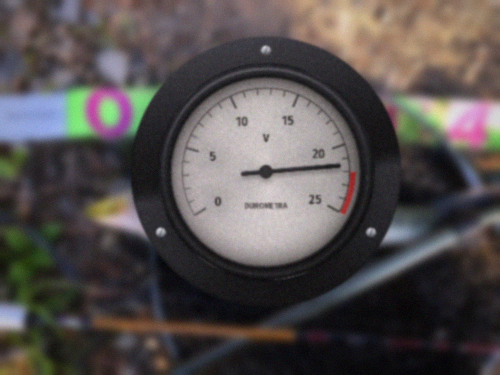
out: value=21.5 unit=V
